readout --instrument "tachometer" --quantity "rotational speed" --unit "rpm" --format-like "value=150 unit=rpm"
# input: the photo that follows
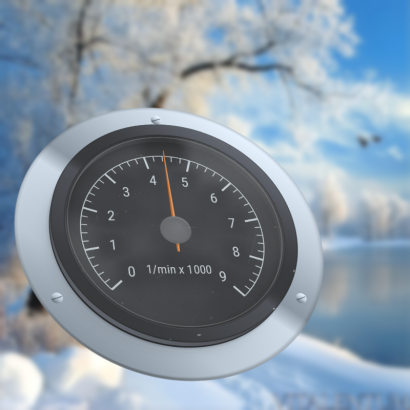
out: value=4400 unit=rpm
